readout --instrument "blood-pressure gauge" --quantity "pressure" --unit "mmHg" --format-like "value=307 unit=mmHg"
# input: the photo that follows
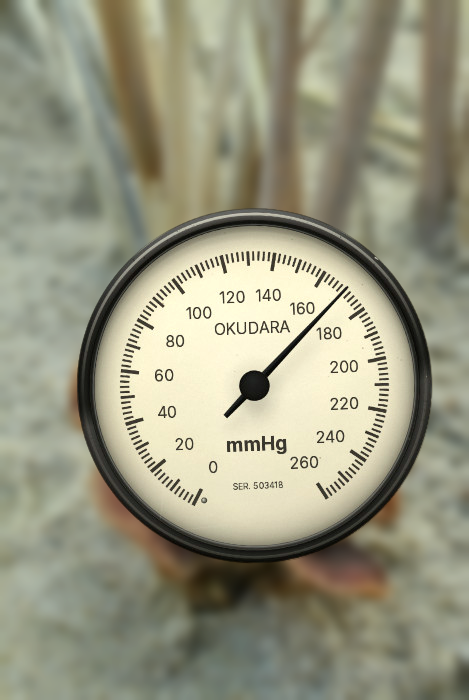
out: value=170 unit=mmHg
